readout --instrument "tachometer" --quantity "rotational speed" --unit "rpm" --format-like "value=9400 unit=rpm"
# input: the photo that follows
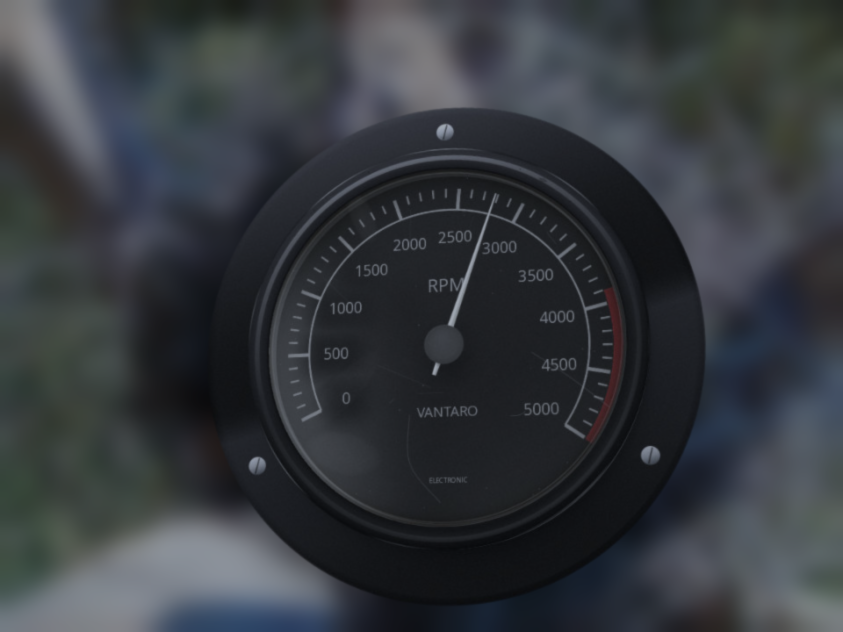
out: value=2800 unit=rpm
